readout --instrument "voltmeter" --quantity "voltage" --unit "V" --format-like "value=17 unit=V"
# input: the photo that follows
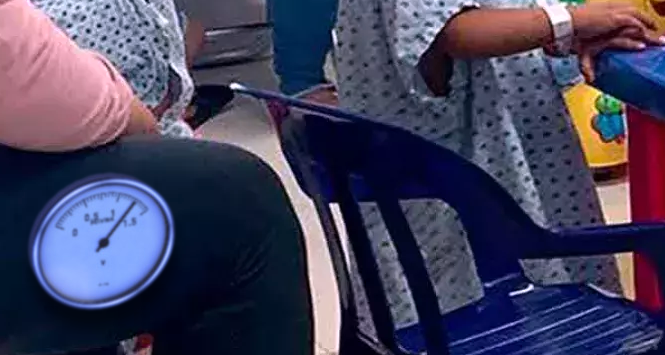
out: value=1.25 unit=V
